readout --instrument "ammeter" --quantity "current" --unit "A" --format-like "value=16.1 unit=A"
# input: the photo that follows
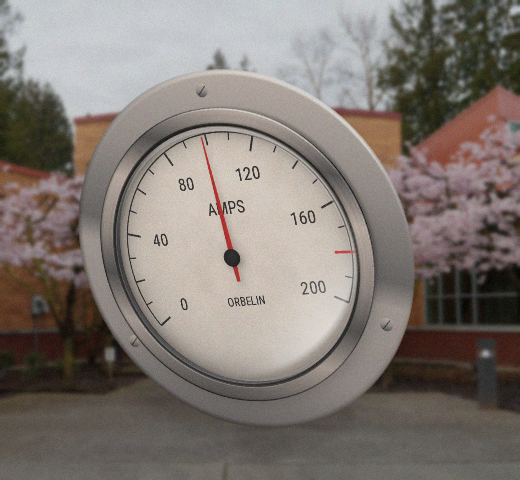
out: value=100 unit=A
